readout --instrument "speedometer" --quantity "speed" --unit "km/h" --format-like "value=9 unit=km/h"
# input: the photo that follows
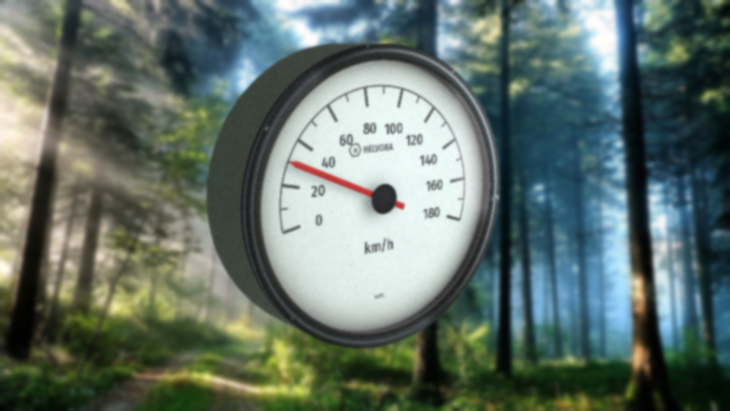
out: value=30 unit=km/h
